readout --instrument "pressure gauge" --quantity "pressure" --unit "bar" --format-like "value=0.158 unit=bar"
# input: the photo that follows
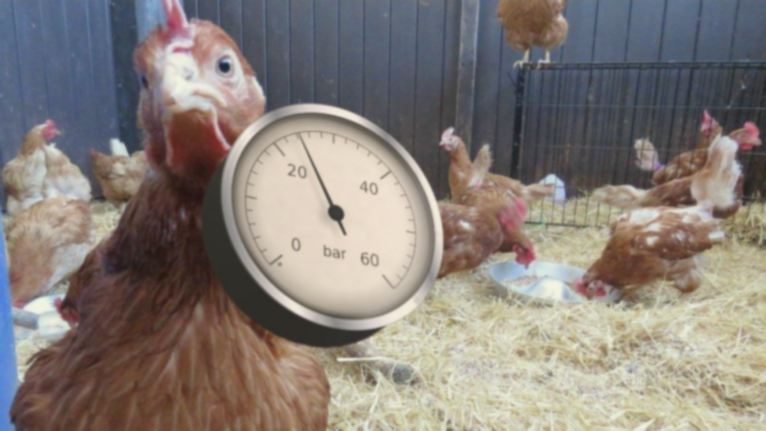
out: value=24 unit=bar
